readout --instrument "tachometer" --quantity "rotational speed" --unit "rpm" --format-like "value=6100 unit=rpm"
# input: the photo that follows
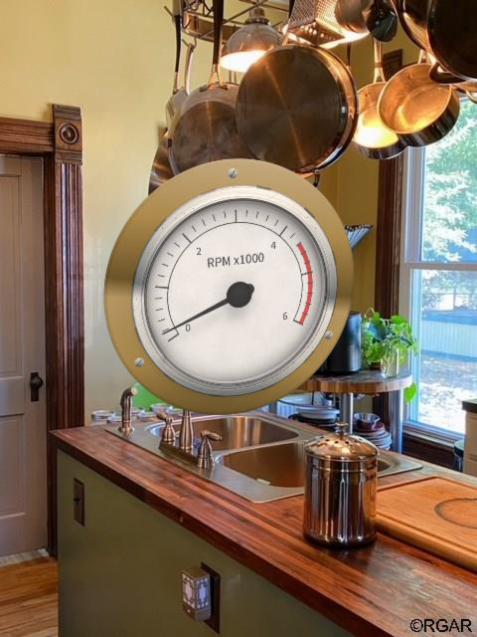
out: value=200 unit=rpm
